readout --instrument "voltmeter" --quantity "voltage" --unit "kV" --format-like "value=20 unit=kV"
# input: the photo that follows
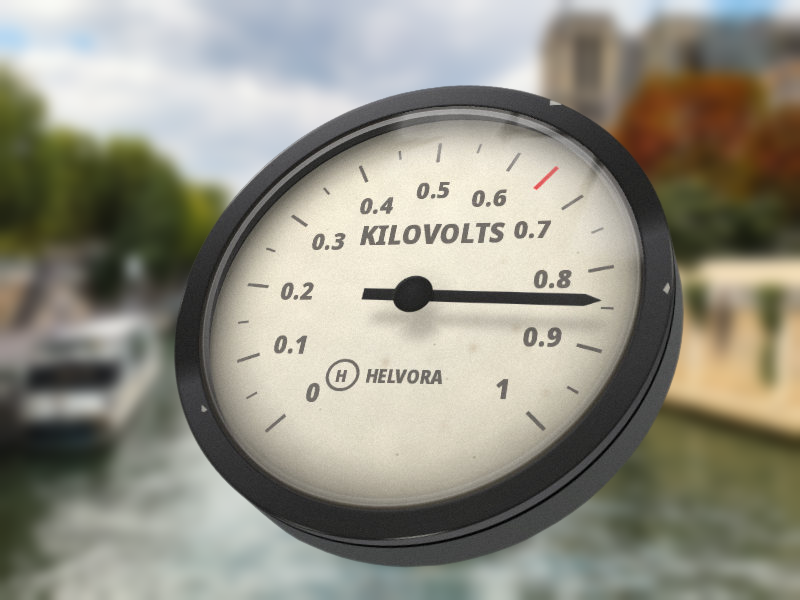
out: value=0.85 unit=kV
